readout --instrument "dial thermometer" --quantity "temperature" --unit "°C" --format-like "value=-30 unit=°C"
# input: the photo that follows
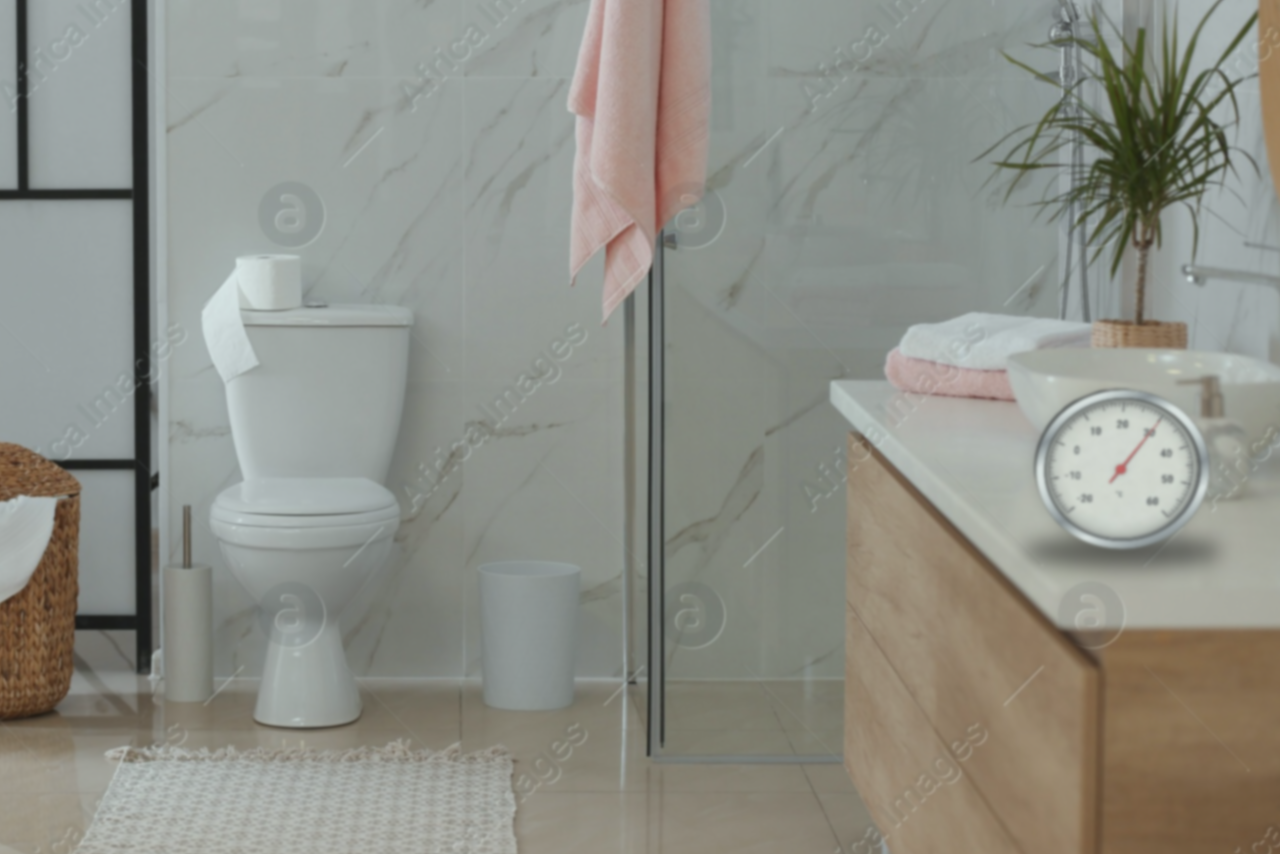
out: value=30 unit=°C
